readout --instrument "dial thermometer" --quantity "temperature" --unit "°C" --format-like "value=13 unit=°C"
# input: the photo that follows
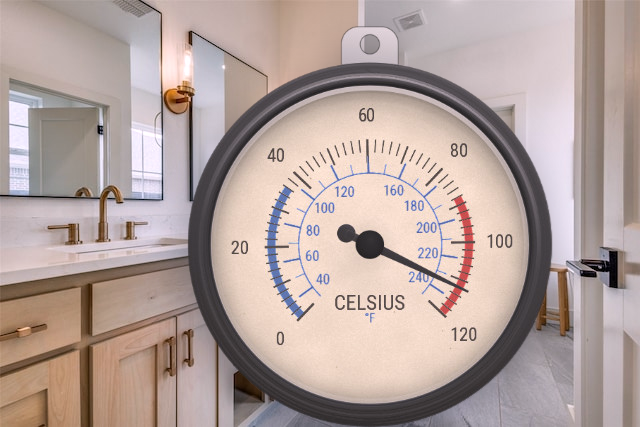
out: value=112 unit=°C
